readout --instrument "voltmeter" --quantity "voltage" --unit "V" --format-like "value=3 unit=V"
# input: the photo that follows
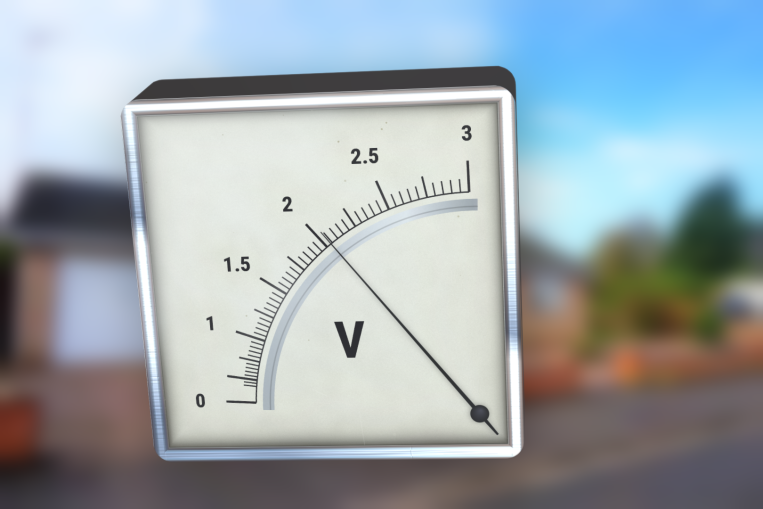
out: value=2.05 unit=V
